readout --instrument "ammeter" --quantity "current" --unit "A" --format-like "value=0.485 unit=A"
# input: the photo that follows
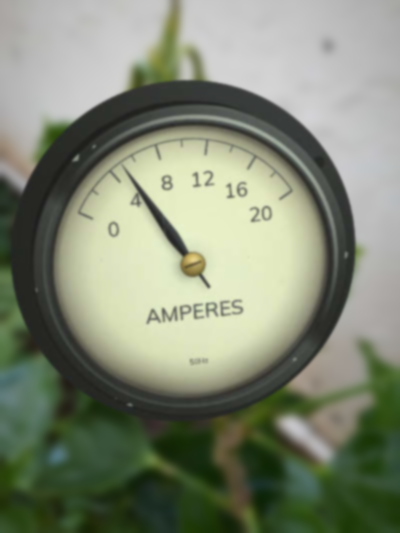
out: value=5 unit=A
